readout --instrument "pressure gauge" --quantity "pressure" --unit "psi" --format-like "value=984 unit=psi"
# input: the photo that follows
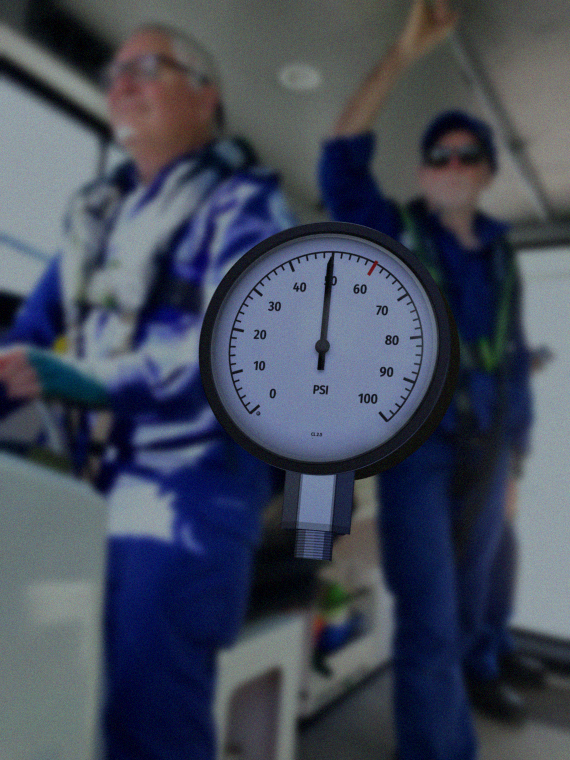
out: value=50 unit=psi
